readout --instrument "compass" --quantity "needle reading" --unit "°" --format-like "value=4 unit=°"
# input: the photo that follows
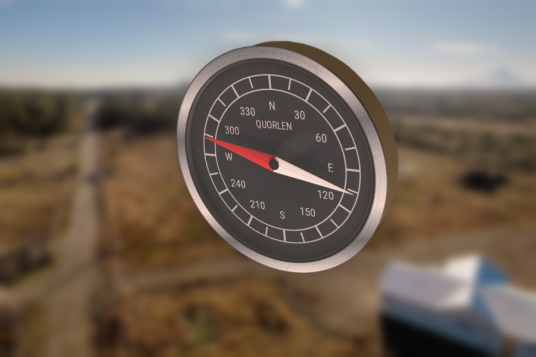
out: value=285 unit=°
